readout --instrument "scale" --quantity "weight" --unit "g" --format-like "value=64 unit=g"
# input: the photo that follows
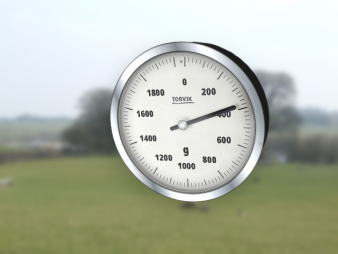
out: value=380 unit=g
